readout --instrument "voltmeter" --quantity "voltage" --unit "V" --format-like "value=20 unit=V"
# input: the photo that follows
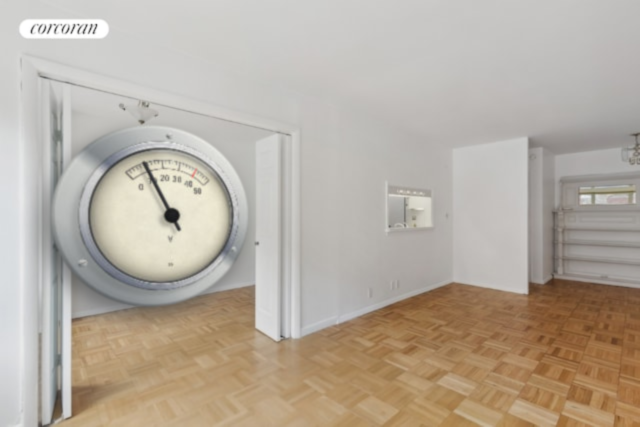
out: value=10 unit=V
